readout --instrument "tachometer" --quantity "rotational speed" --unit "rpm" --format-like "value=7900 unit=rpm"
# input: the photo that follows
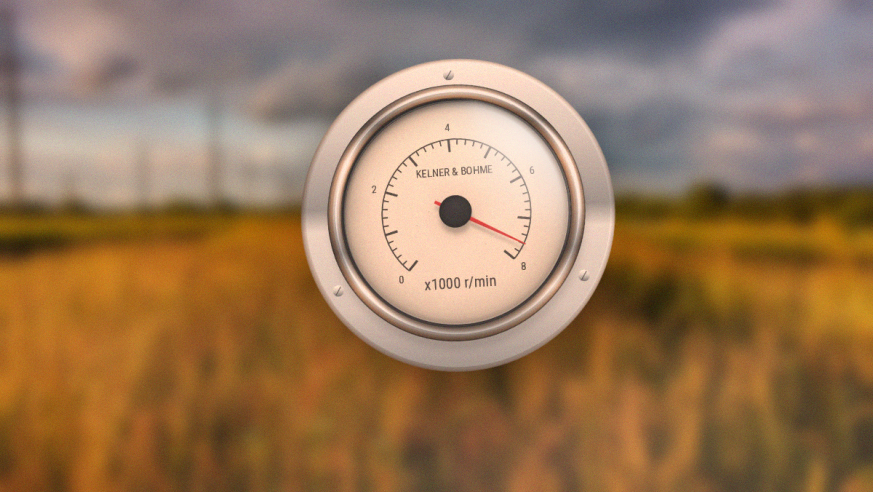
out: value=7600 unit=rpm
